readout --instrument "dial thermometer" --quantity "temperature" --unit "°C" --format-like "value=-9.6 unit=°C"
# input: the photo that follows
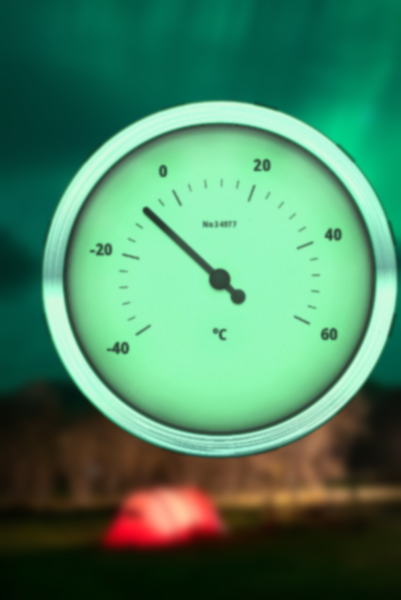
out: value=-8 unit=°C
